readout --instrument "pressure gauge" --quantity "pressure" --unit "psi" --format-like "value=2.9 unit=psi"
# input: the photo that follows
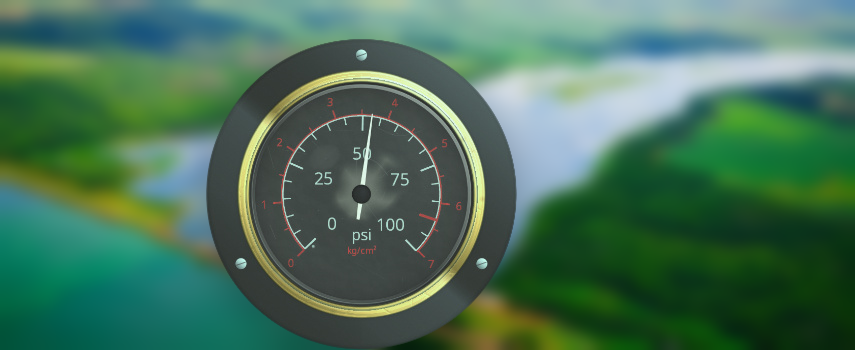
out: value=52.5 unit=psi
